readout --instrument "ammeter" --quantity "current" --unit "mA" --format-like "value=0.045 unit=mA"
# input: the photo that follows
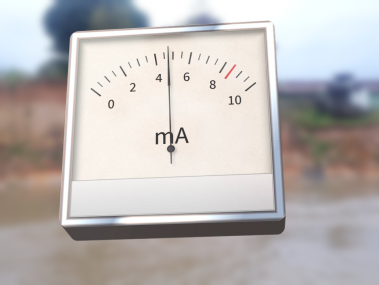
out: value=4.75 unit=mA
